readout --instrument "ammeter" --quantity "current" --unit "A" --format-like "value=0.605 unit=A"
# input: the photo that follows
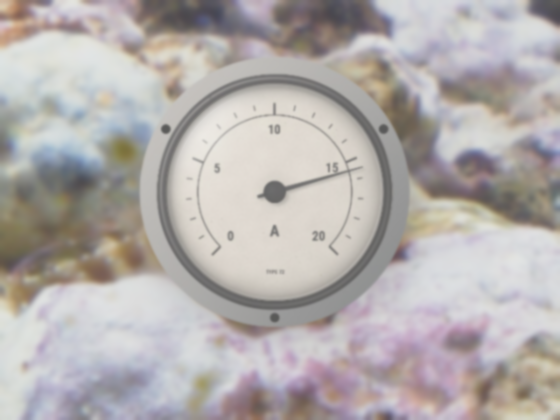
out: value=15.5 unit=A
